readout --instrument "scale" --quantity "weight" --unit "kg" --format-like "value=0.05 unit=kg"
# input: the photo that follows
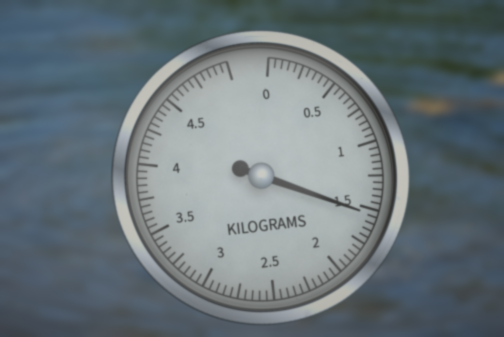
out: value=1.55 unit=kg
